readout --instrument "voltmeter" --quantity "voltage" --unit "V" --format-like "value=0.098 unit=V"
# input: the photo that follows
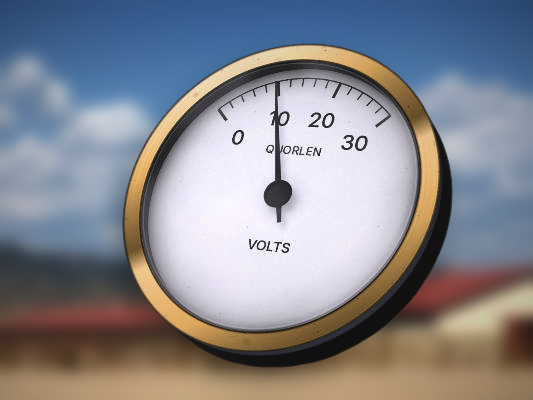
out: value=10 unit=V
